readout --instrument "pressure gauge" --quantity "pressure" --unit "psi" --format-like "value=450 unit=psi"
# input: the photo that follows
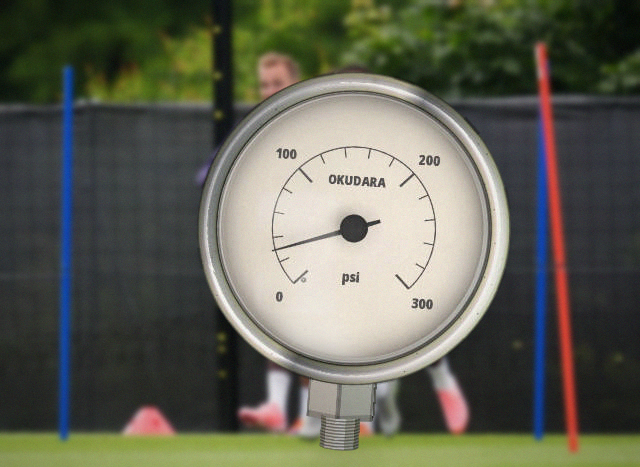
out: value=30 unit=psi
